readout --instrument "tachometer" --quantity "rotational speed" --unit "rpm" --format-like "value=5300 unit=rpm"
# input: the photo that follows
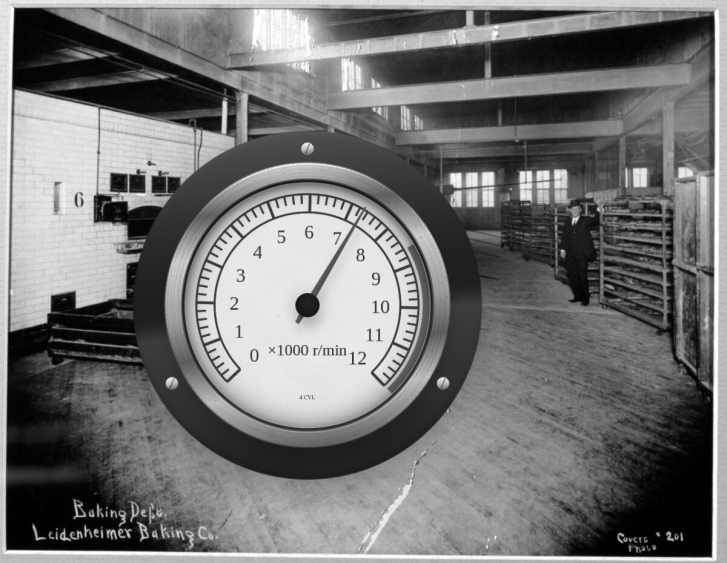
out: value=7300 unit=rpm
